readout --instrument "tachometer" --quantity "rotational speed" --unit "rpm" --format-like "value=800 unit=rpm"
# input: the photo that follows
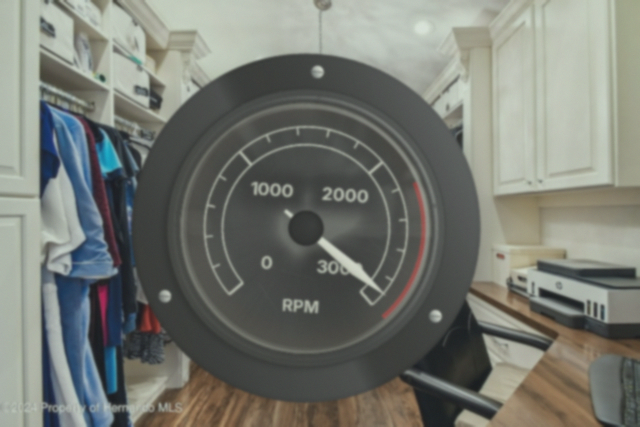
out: value=2900 unit=rpm
